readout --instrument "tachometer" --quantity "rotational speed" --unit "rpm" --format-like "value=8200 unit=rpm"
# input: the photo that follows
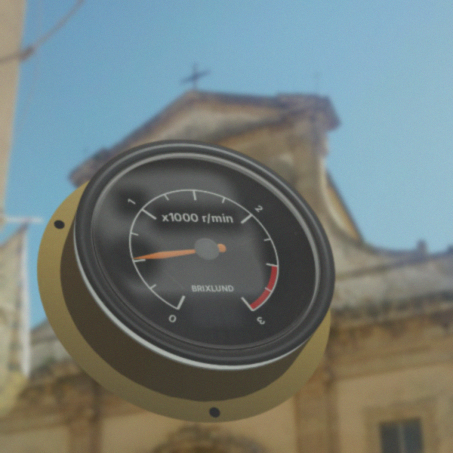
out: value=500 unit=rpm
